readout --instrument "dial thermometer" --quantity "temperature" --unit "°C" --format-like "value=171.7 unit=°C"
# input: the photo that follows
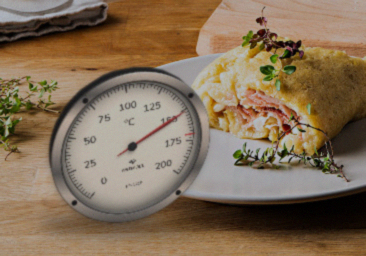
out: value=150 unit=°C
